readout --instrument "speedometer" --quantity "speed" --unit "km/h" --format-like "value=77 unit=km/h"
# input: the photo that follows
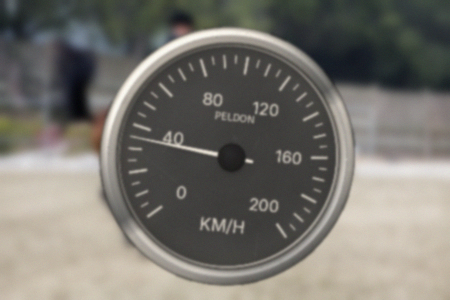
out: value=35 unit=km/h
